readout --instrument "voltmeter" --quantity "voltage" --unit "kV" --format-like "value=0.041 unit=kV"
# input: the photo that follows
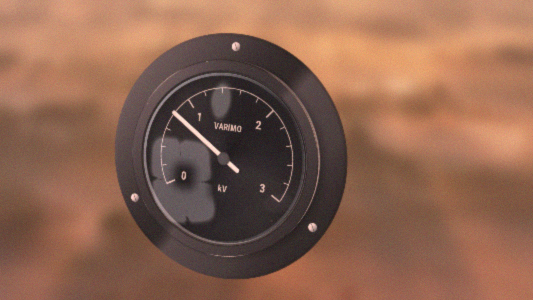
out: value=0.8 unit=kV
